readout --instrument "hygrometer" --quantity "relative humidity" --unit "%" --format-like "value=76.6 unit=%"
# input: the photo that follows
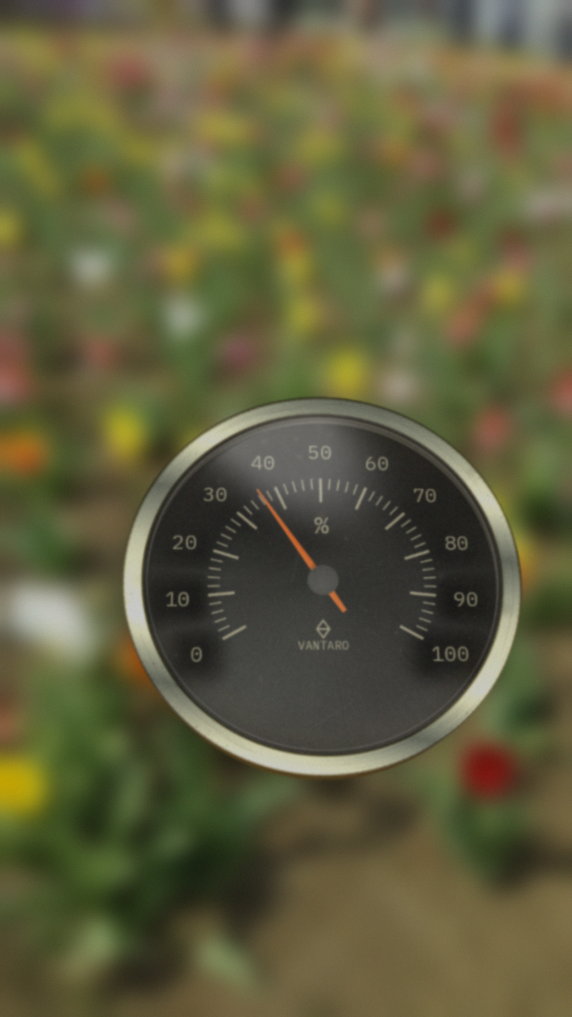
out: value=36 unit=%
